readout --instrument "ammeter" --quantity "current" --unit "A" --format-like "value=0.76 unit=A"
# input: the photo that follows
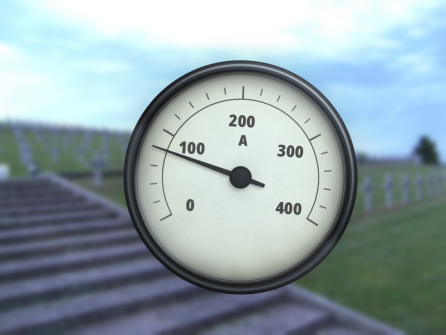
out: value=80 unit=A
